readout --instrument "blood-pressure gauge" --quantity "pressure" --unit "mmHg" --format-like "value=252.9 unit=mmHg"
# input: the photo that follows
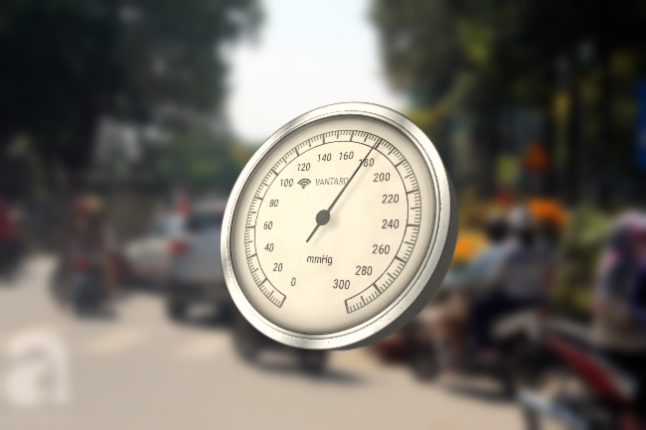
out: value=180 unit=mmHg
